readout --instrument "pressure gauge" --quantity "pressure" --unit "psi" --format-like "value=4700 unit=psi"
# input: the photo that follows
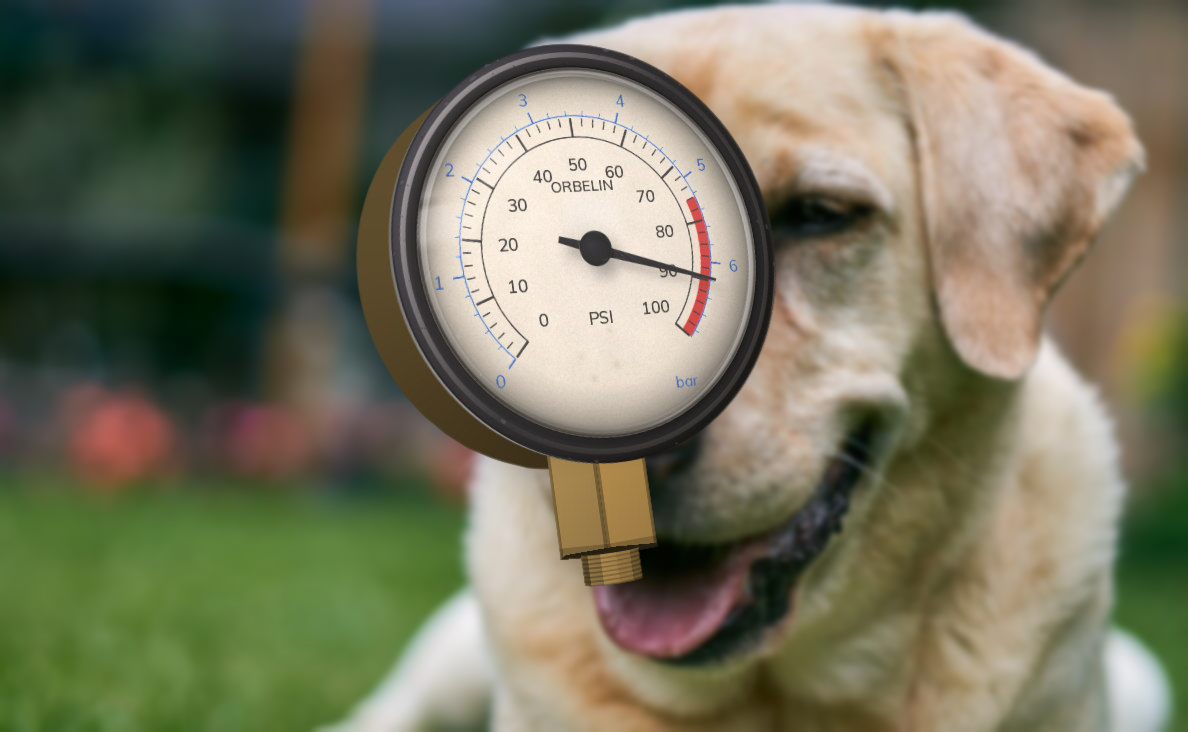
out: value=90 unit=psi
